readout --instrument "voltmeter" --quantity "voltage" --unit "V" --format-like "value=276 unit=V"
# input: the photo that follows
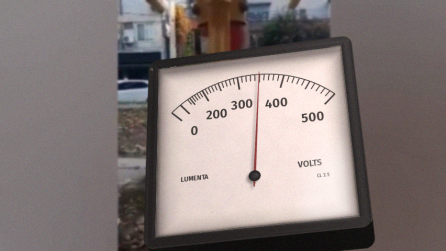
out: value=350 unit=V
